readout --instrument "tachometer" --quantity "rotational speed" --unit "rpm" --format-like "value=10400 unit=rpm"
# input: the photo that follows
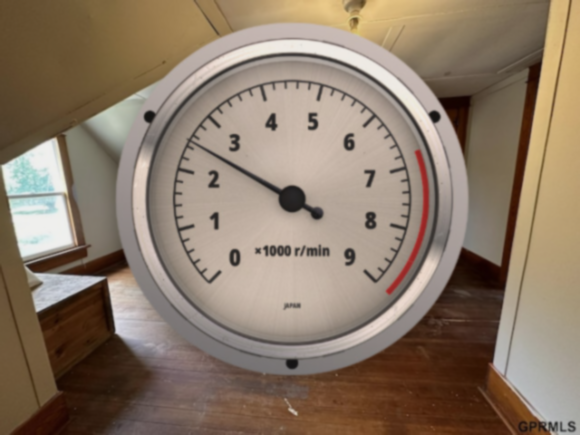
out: value=2500 unit=rpm
